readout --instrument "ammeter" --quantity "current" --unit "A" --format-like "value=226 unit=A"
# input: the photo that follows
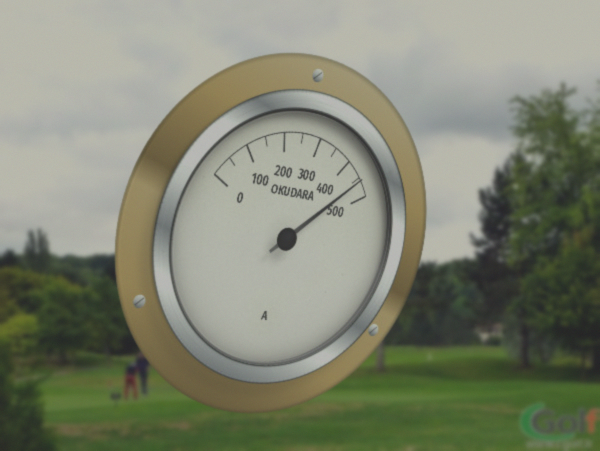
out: value=450 unit=A
